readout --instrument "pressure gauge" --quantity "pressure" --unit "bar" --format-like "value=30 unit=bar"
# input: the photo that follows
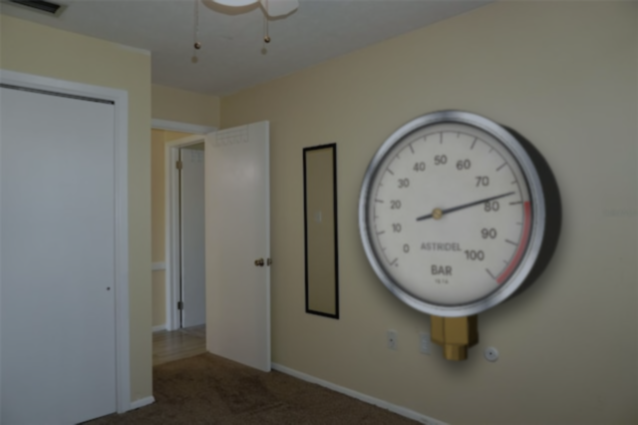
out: value=77.5 unit=bar
